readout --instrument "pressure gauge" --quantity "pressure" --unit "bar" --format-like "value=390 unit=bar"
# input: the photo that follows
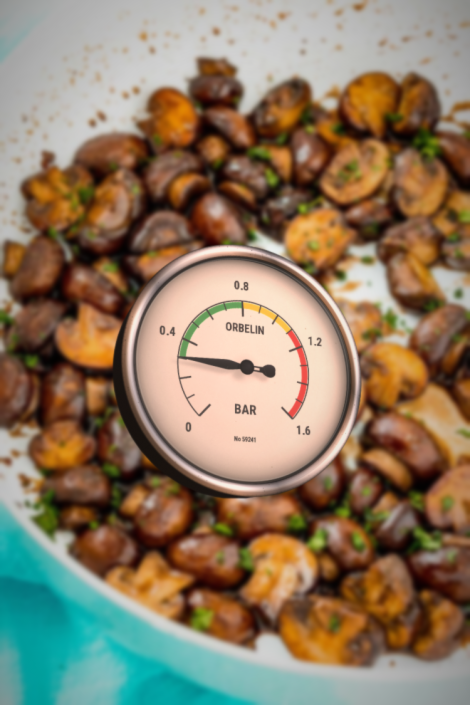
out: value=0.3 unit=bar
